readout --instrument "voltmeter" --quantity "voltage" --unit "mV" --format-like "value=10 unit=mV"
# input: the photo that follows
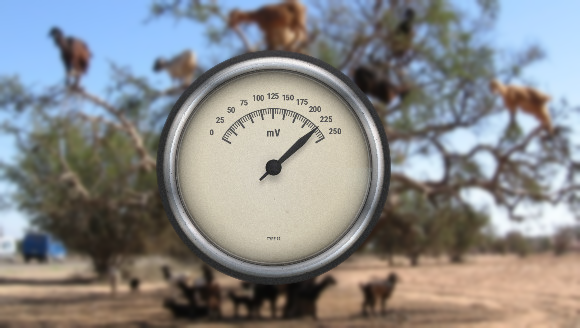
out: value=225 unit=mV
